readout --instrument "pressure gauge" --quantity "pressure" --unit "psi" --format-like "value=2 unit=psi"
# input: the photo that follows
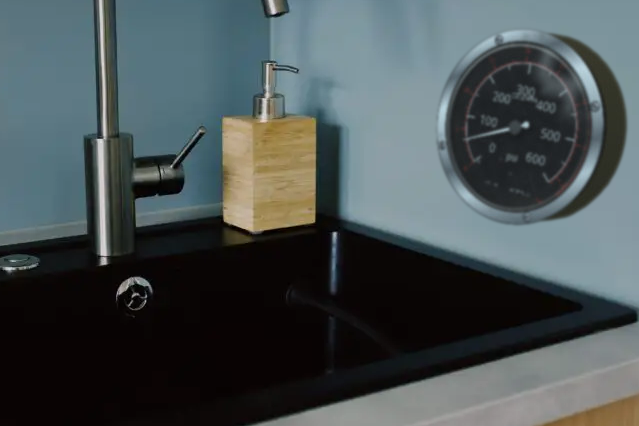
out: value=50 unit=psi
